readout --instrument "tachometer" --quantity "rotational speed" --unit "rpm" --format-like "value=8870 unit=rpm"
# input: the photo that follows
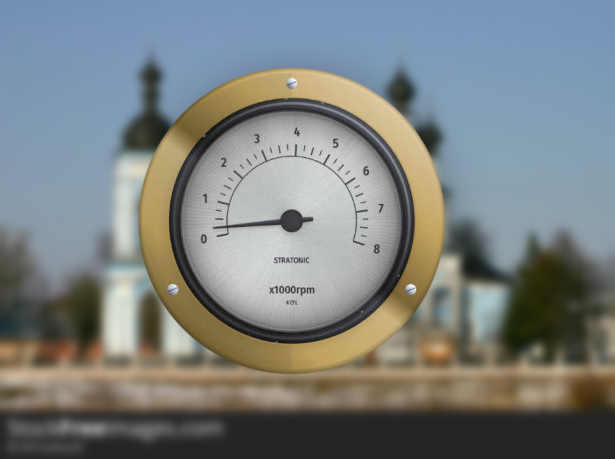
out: value=250 unit=rpm
